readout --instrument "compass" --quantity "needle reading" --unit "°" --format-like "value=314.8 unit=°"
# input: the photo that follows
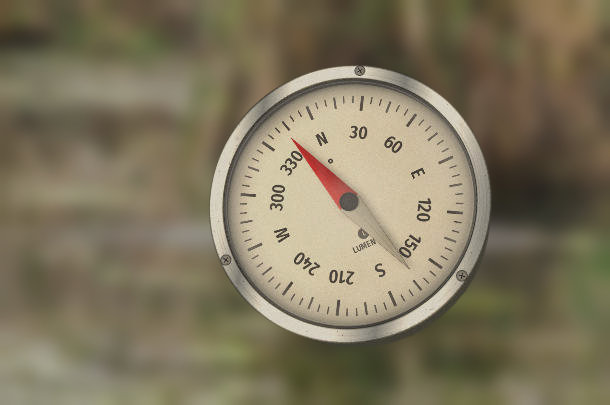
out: value=342.5 unit=°
